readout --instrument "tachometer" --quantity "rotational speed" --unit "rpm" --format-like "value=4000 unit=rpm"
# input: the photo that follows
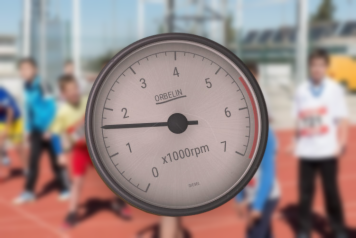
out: value=1600 unit=rpm
